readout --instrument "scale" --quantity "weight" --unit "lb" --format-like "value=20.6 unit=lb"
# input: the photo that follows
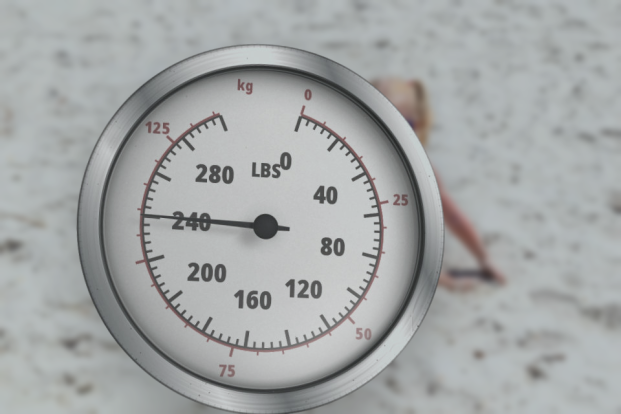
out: value=240 unit=lb
